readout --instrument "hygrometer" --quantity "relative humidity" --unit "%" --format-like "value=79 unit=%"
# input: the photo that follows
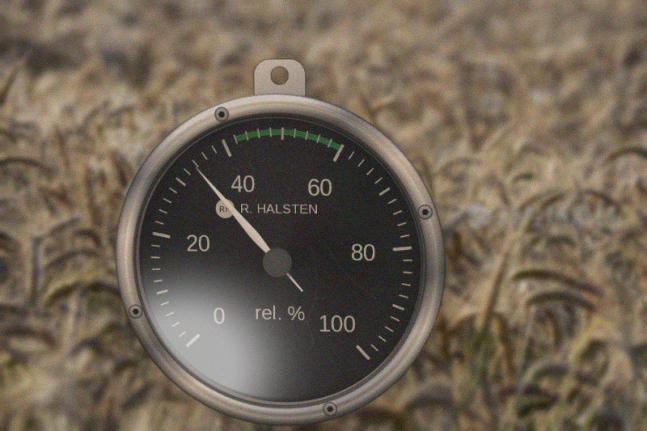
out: value=34 unit=%
